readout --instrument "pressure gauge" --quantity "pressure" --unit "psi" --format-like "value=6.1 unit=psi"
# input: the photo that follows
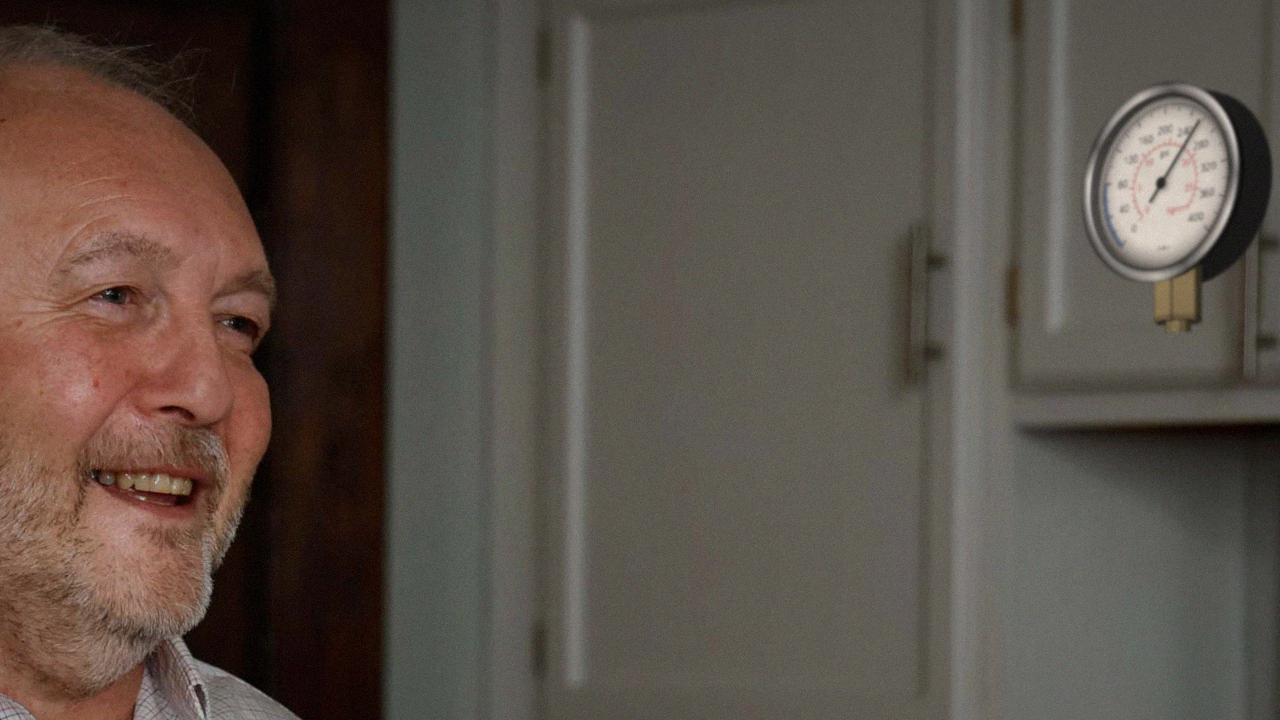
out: value=260 unit=psi
